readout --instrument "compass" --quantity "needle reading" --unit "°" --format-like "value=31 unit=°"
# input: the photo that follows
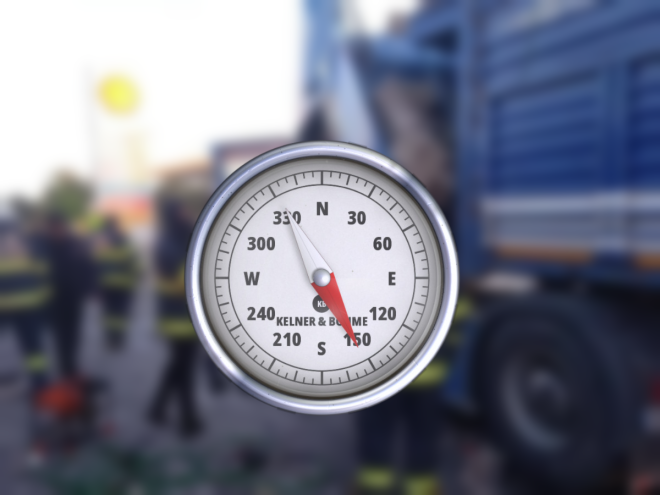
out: value=152.5 unit=°
